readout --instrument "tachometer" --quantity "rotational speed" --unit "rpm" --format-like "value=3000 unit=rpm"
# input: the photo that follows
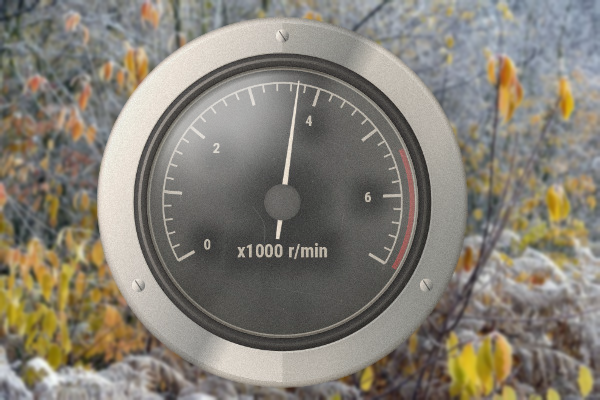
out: value=3700 unit=rpm
